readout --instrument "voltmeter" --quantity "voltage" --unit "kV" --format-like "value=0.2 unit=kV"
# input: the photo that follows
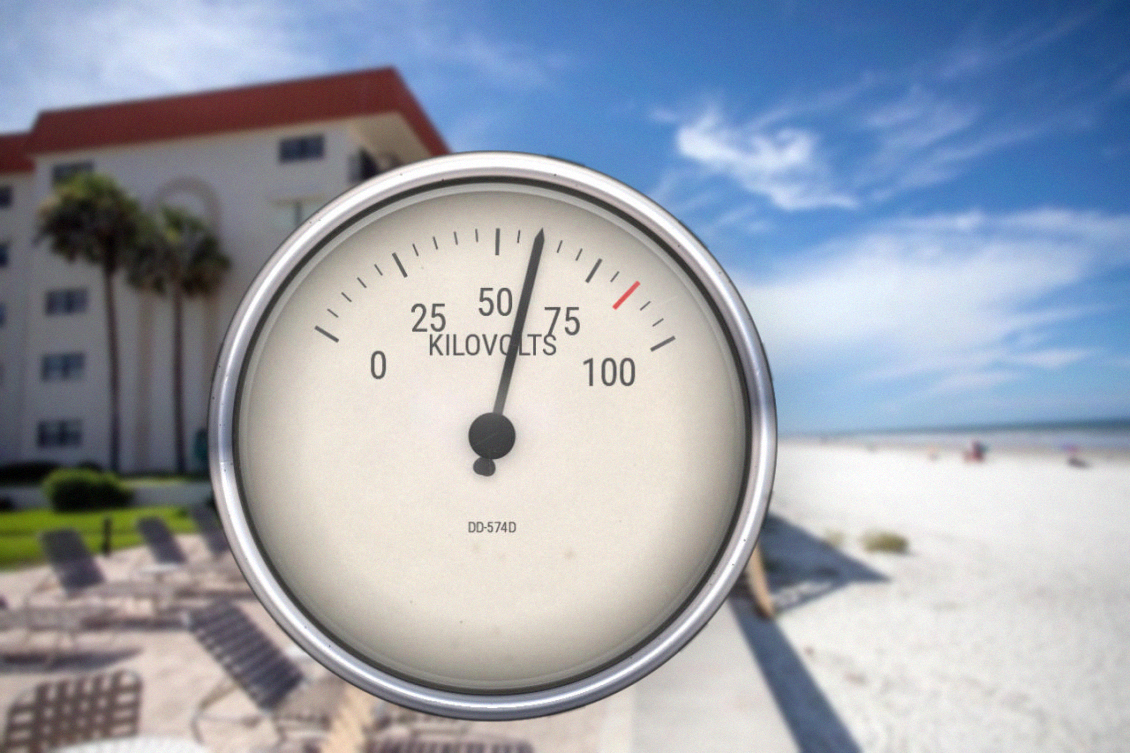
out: value=60 unit=kV
